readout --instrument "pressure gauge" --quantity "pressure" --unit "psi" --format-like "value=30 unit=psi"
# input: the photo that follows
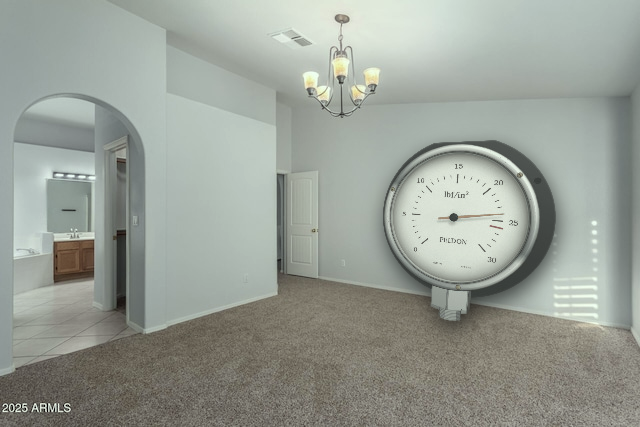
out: value=24 unit=psi
